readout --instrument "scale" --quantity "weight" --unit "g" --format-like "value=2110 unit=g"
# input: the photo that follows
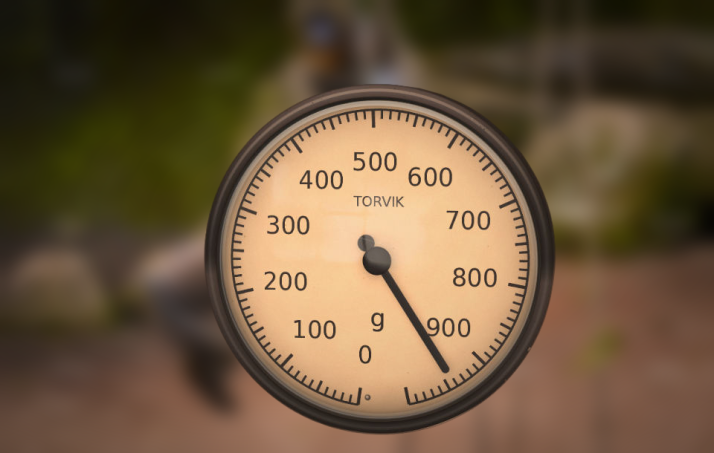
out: value=940 unit=g
